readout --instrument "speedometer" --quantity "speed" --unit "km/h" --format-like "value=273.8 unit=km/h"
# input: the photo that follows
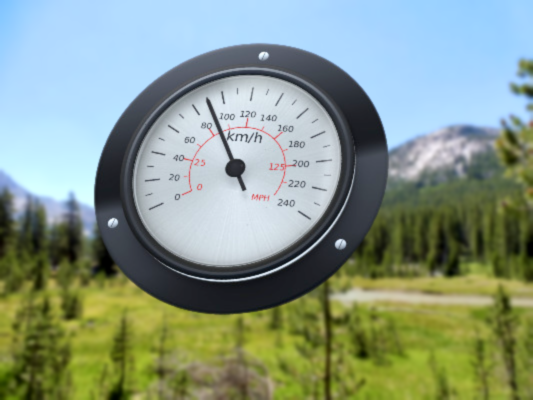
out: value=90 unit=km/h
